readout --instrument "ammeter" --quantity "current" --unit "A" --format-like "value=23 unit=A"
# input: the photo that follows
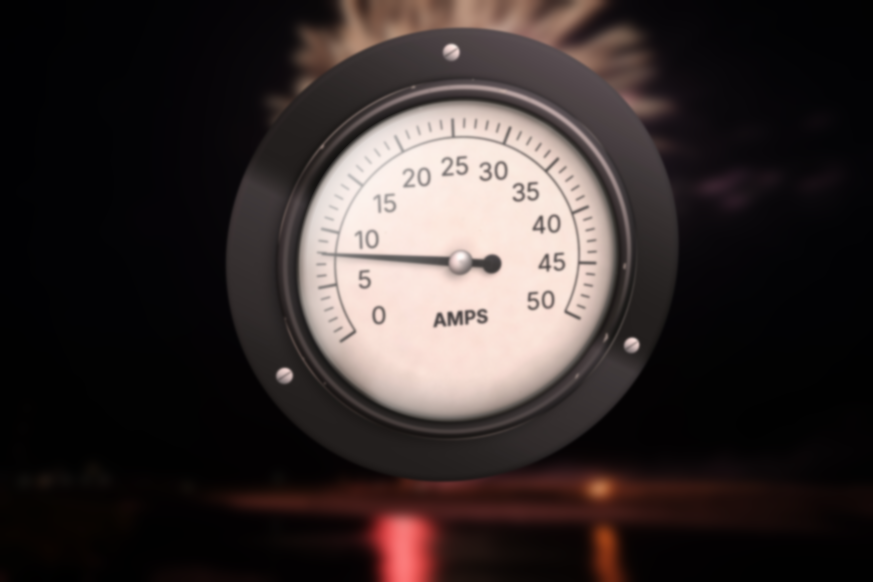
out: value=8 unit=A
